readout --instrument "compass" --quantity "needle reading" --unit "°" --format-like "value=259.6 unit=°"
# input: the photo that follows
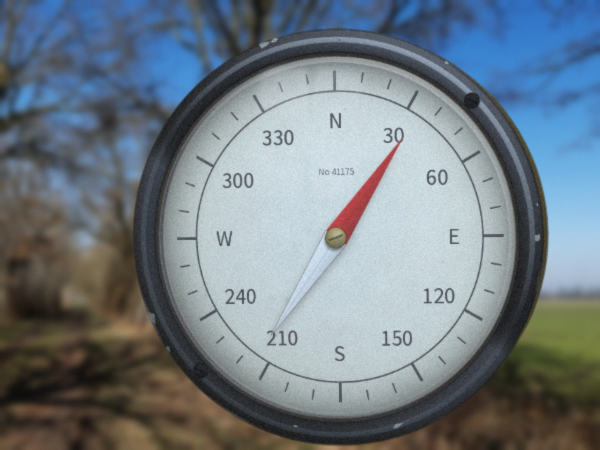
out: value=35 unit=°
